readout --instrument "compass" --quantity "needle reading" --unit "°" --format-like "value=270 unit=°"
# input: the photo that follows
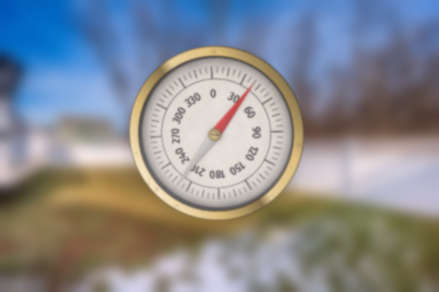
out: value=40 unit=°
